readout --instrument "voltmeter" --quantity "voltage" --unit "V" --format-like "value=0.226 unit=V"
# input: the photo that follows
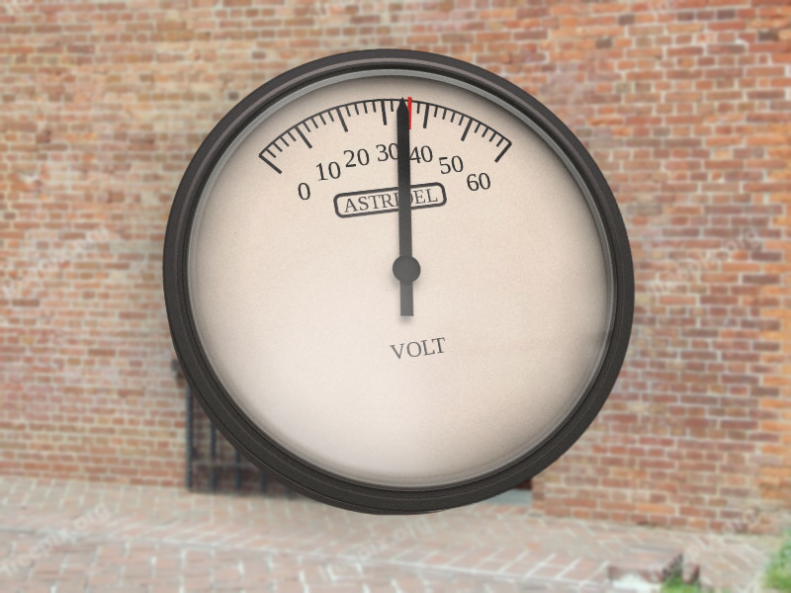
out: value=34 unit=V
